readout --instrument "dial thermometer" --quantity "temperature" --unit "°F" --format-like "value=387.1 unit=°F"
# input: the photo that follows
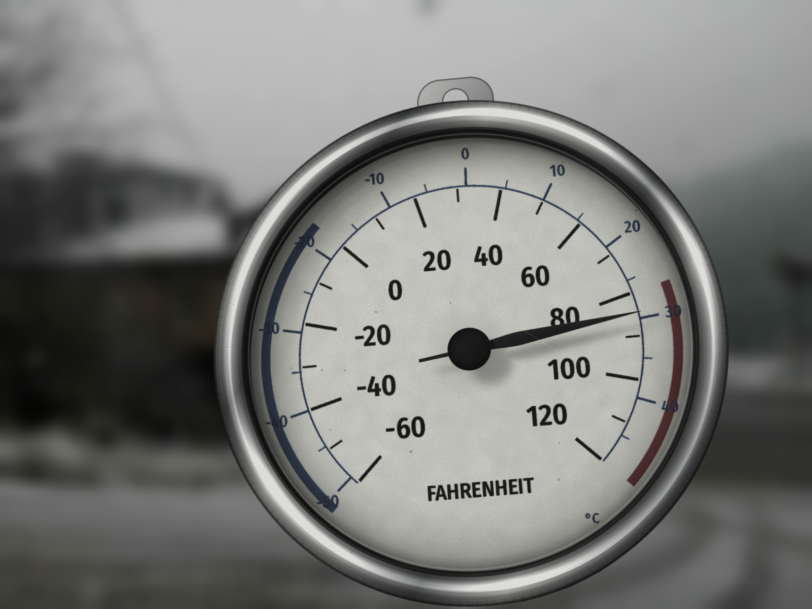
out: value=85 unit=°F
